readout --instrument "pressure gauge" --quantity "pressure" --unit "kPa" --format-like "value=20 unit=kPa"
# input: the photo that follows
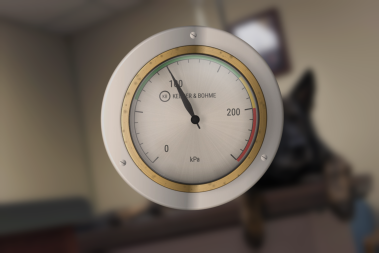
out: value=100 unit=kPa
